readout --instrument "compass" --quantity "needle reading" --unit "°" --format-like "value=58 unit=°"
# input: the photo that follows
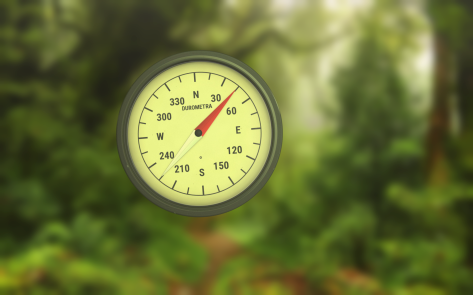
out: value=45 unit=°
